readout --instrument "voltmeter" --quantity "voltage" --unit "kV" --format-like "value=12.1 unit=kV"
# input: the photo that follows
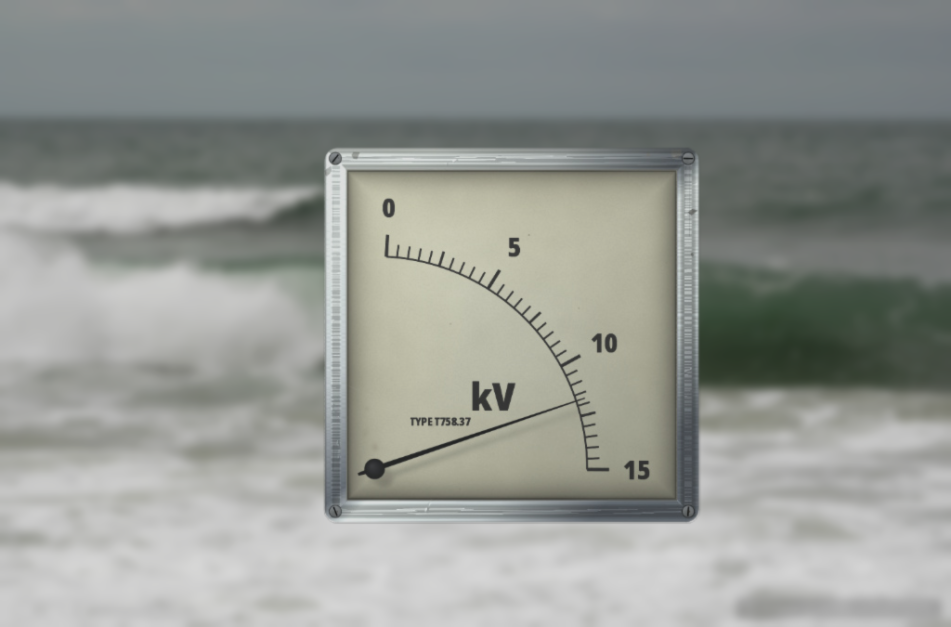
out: value=11.75 unit=kV
